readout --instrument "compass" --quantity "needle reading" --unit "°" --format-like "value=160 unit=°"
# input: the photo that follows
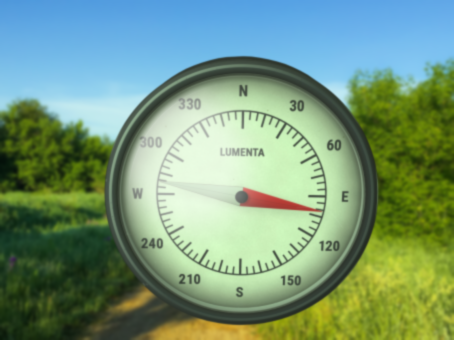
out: value=100 unit=°
